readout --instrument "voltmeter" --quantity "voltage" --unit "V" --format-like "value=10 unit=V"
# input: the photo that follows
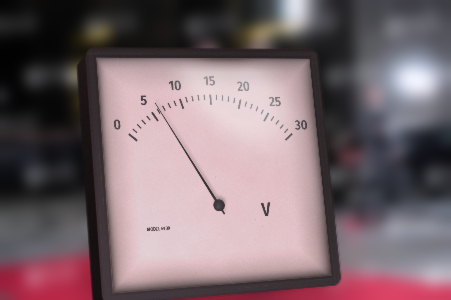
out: value=6 unit=V
